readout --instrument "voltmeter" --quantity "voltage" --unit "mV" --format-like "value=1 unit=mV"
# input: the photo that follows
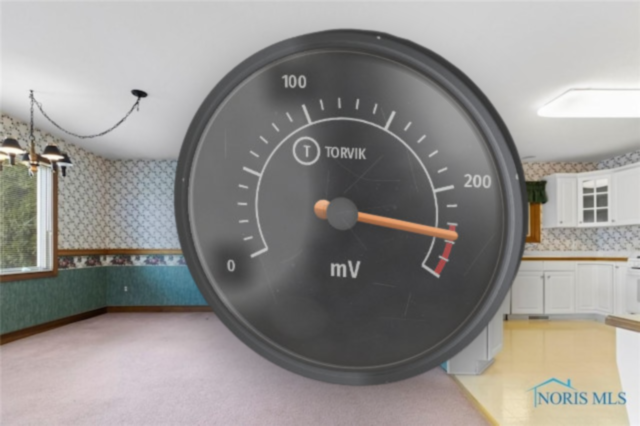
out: value=225 unit=mV
